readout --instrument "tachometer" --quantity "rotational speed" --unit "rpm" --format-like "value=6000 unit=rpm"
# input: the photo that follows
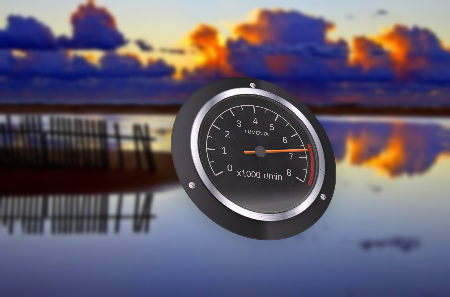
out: value=6750 unit=rpm
